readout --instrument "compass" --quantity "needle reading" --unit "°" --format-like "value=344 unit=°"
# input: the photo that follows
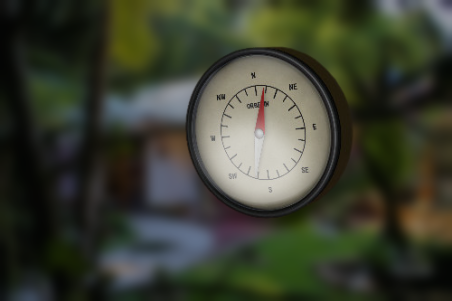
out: value=15 unit=°
